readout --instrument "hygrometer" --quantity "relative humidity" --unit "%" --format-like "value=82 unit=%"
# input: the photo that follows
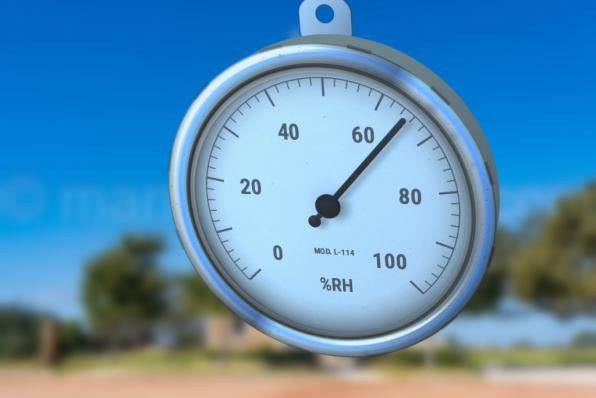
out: value=65 unit=%
